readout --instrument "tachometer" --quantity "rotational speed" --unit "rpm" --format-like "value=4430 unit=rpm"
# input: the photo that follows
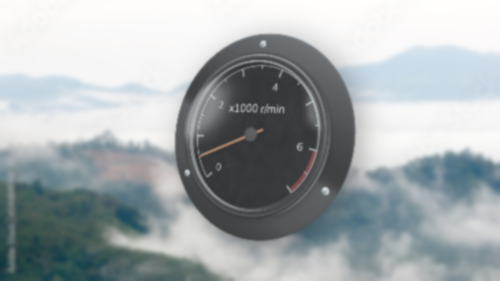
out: value=500 unit=rpm
